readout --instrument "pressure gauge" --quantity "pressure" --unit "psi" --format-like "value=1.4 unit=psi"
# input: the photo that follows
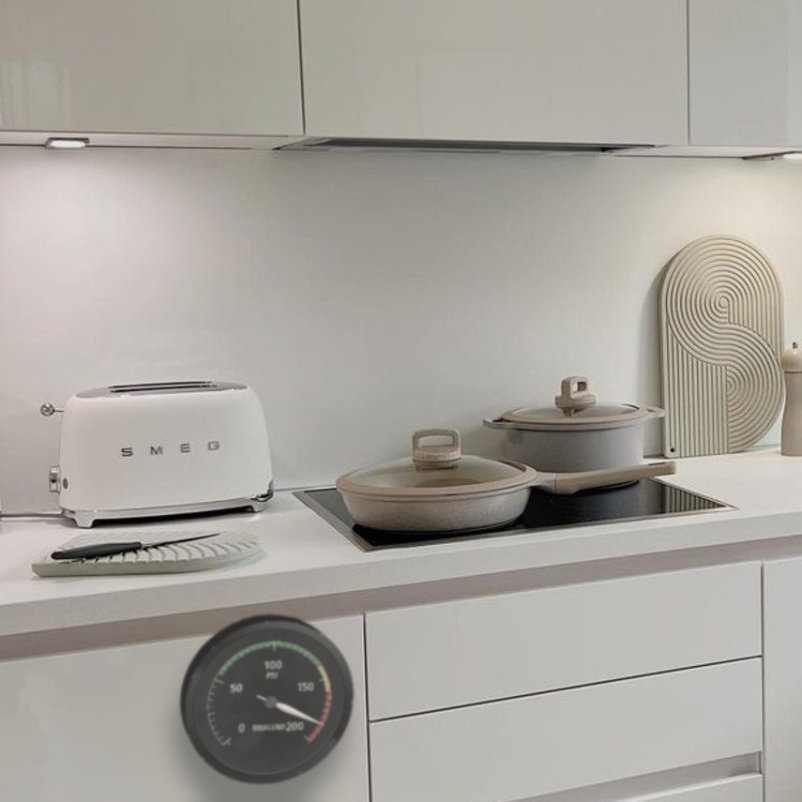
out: value=185 unit=psi
